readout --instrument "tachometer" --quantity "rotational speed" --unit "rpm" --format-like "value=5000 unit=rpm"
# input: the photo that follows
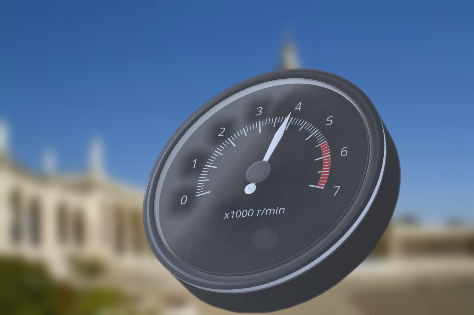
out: value=4000 unit=rpm
